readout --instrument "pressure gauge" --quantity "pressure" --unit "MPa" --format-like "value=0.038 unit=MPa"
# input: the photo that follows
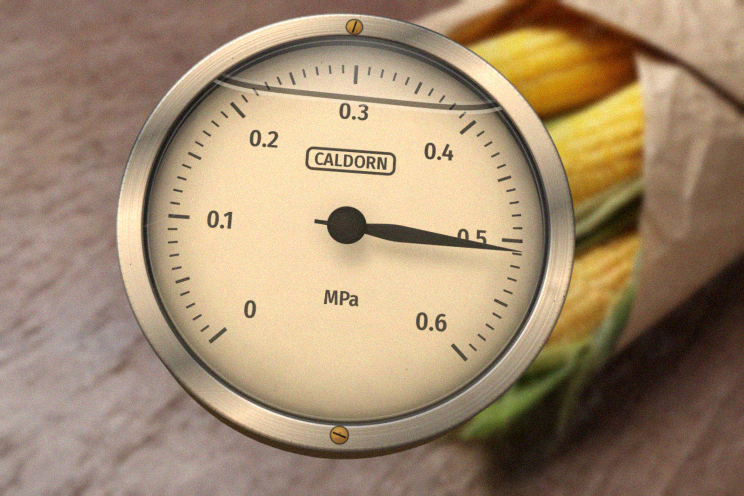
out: value=0.51 unit=MPa
